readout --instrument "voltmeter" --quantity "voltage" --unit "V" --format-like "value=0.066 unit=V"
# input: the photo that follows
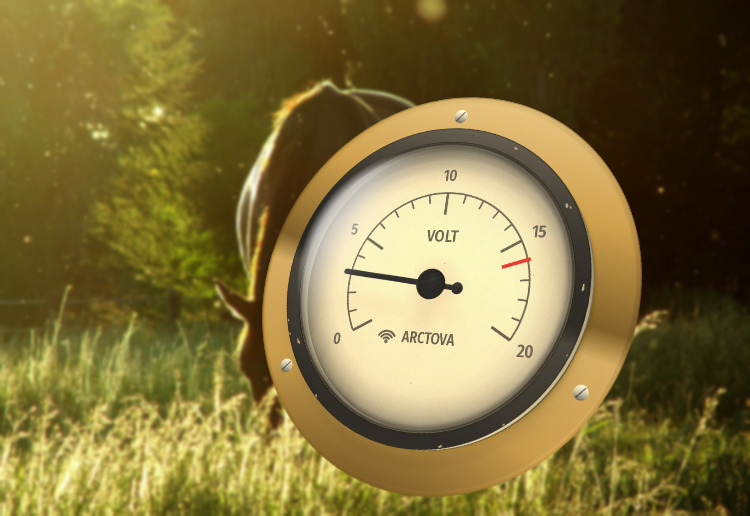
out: value=3 unit=V
